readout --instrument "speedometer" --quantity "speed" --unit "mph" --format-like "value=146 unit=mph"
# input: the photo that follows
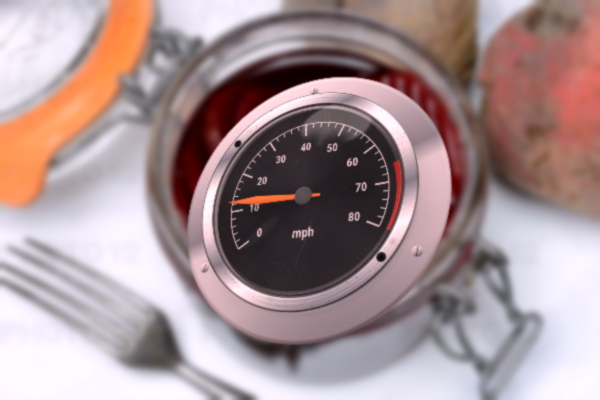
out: value=12 unit=mph
